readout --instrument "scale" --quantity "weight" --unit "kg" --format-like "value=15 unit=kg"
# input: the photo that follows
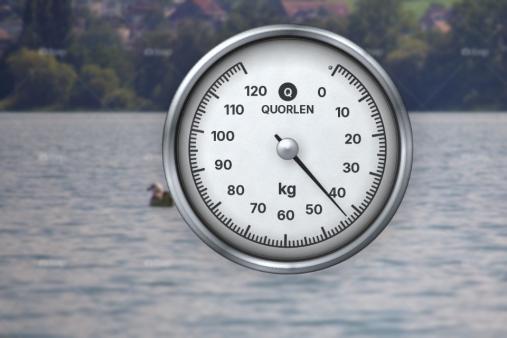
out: value=43 unit=kg
